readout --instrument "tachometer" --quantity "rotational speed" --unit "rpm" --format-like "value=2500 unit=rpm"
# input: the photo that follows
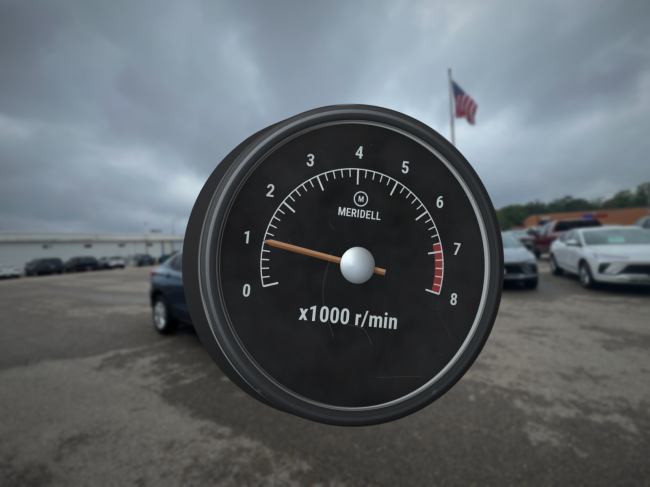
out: value=1000 unit=rpm
